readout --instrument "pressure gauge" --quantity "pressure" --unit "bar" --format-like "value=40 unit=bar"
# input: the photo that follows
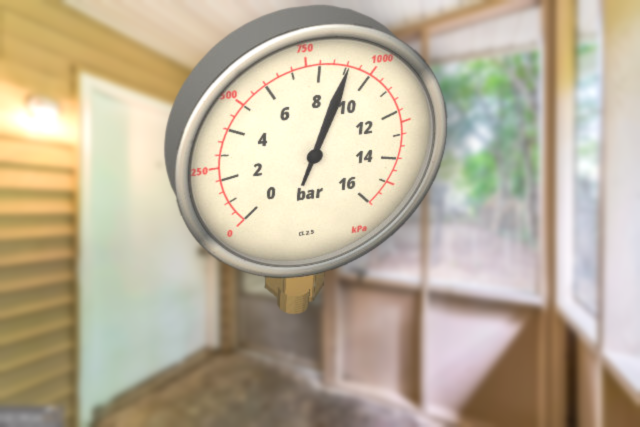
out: value=9 unit=bar
